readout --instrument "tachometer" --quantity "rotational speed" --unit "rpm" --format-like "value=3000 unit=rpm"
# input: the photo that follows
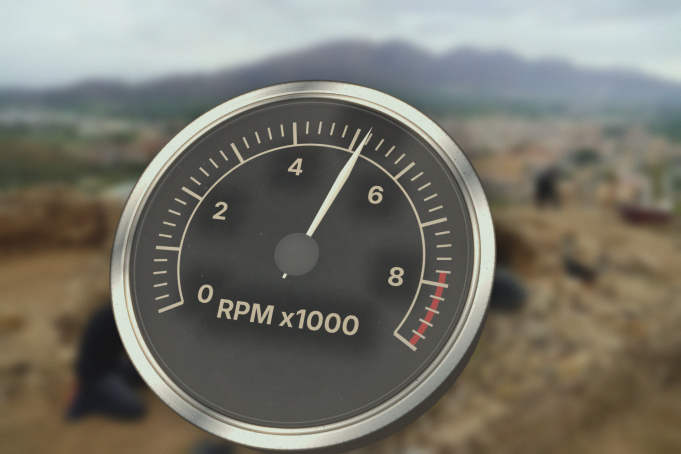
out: value=5200 unit=rpm
